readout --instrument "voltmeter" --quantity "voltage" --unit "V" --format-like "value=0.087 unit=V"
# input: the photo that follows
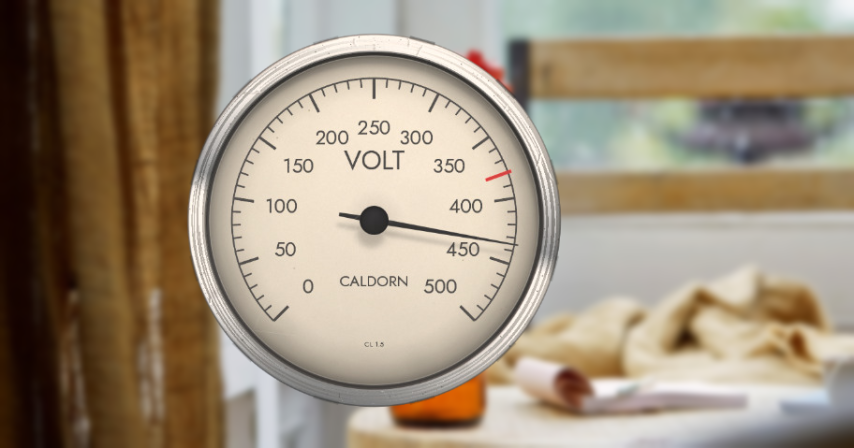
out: value=435 unit=V
